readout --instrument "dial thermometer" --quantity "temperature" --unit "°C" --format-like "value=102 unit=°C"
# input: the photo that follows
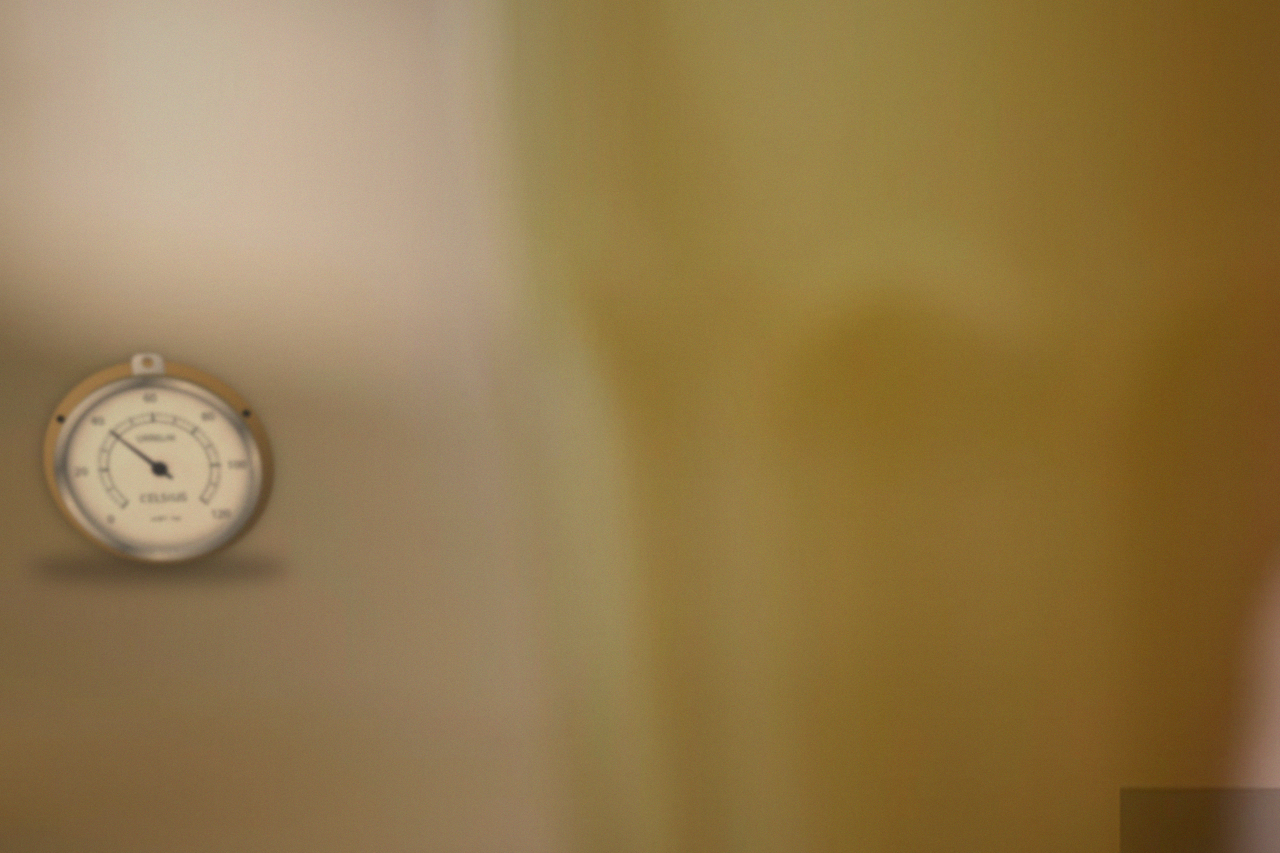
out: value=40 unit=°C
